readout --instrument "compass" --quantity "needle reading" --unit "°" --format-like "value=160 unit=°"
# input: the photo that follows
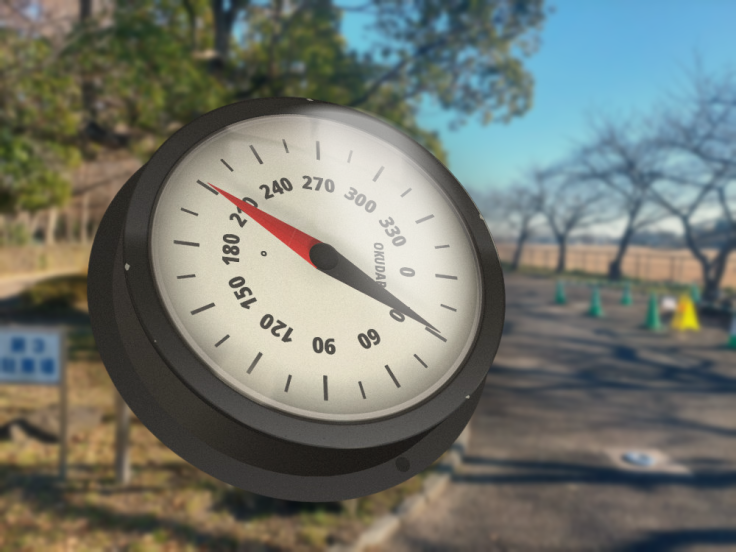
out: value=210 unit=°
